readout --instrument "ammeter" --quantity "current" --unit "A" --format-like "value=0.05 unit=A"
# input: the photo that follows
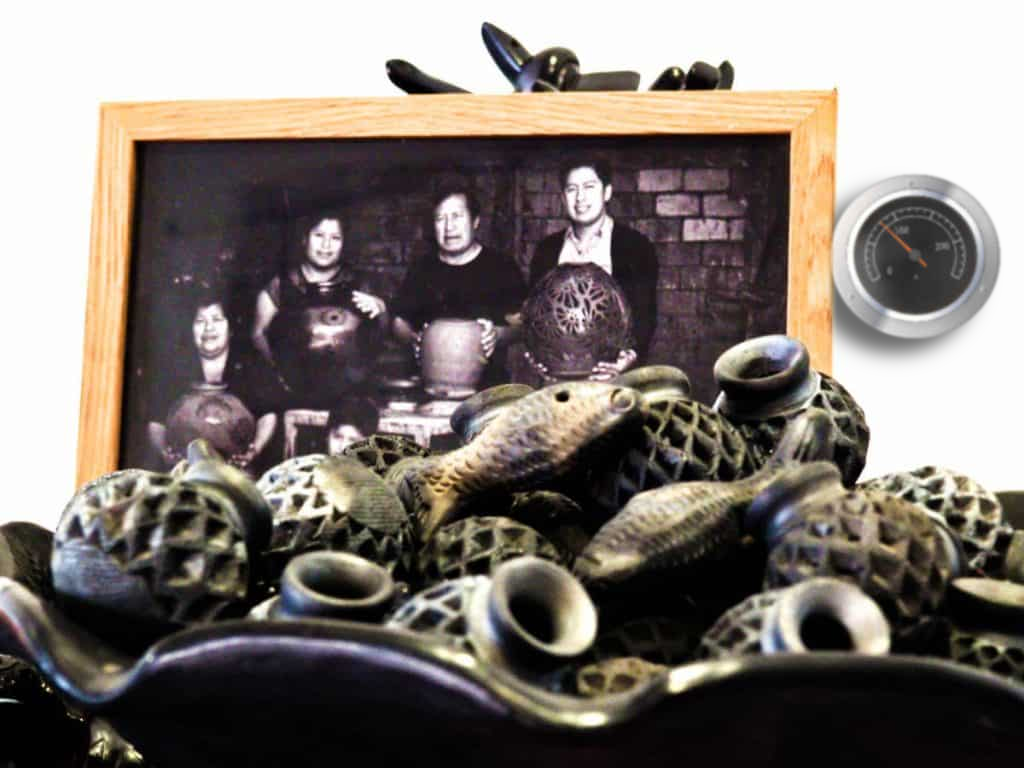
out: value=80 unit=A
